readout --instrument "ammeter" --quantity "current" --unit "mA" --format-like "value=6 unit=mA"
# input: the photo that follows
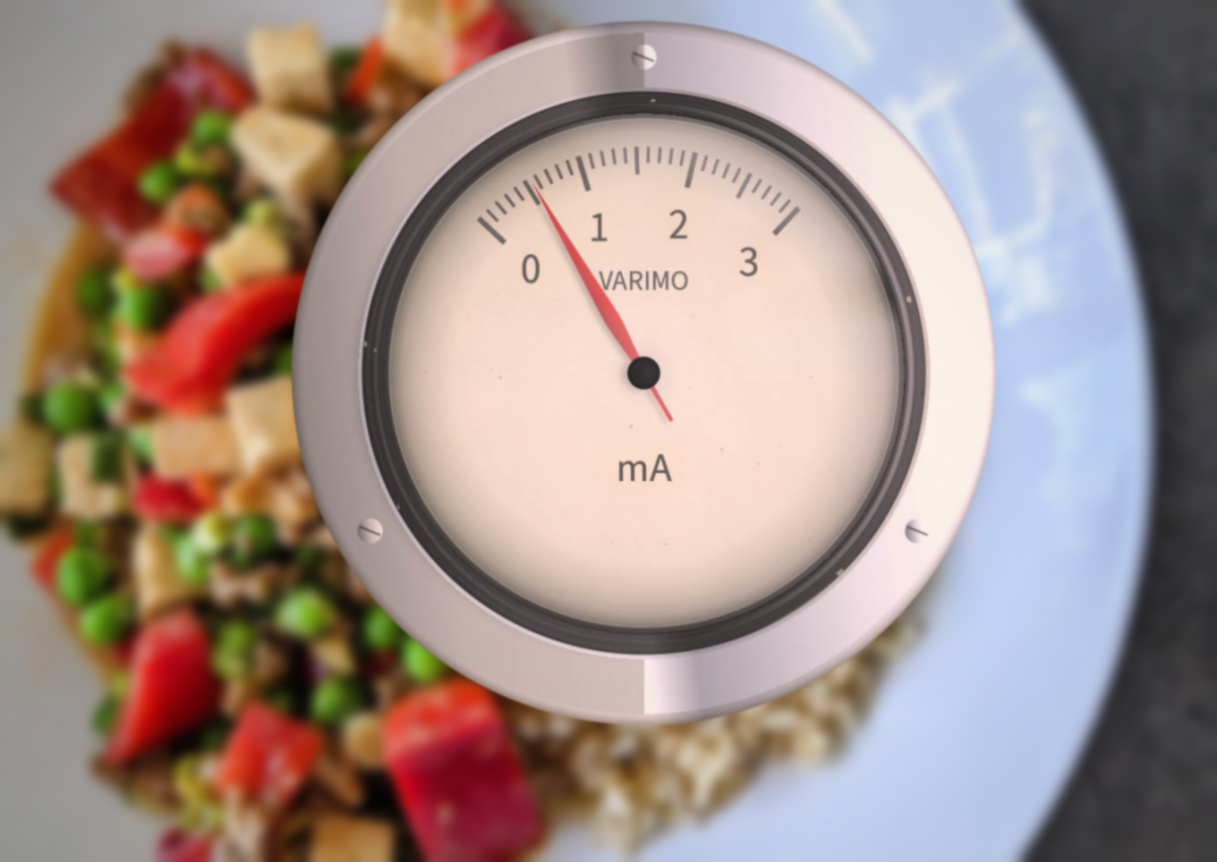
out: value=0.55 unit=mA
